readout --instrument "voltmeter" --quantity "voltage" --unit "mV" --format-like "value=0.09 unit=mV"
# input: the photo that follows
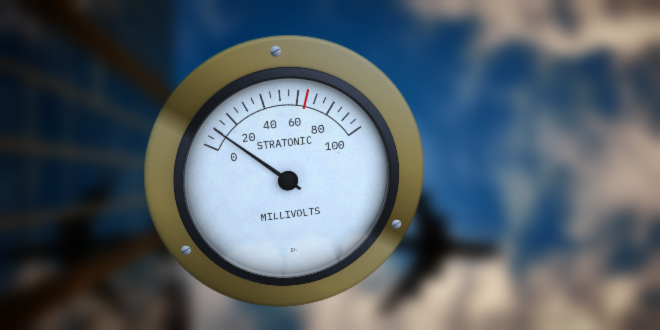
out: value=10 unit=mV
